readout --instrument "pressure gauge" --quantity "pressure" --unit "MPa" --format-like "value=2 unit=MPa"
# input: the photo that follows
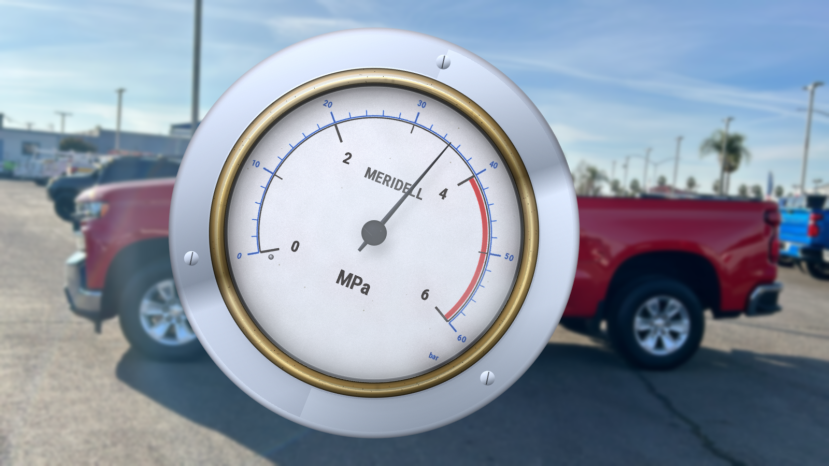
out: value=3.5 unit=MPa
